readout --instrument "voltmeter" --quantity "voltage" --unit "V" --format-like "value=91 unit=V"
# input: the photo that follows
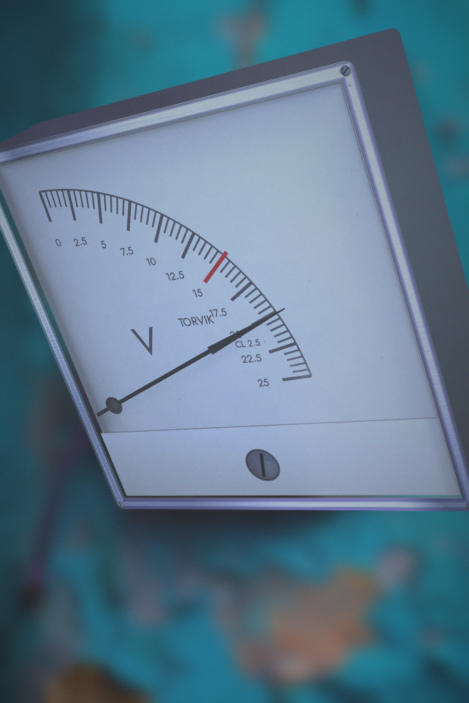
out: value=20 unit=V
